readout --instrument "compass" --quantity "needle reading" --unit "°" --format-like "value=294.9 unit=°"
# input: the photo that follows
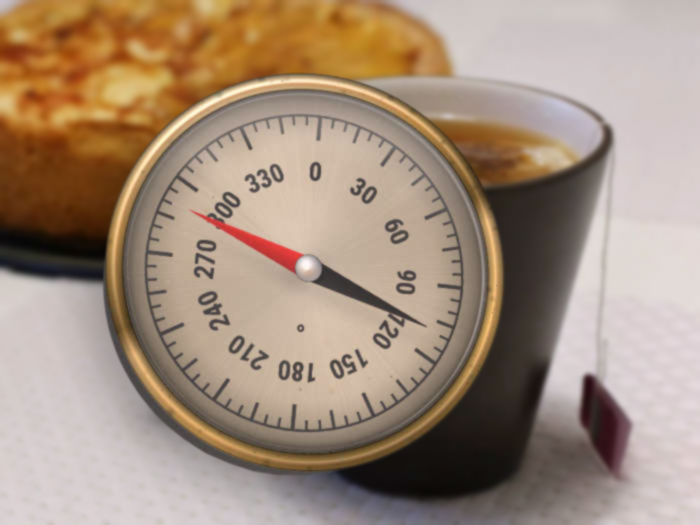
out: value=290 unit=°
